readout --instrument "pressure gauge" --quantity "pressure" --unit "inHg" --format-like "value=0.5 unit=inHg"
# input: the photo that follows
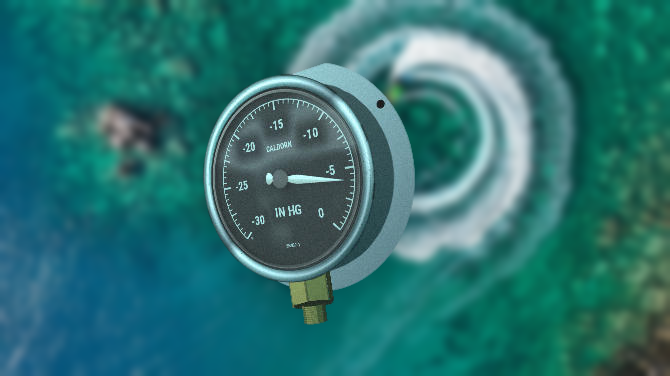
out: value=-4 unit=inHg
